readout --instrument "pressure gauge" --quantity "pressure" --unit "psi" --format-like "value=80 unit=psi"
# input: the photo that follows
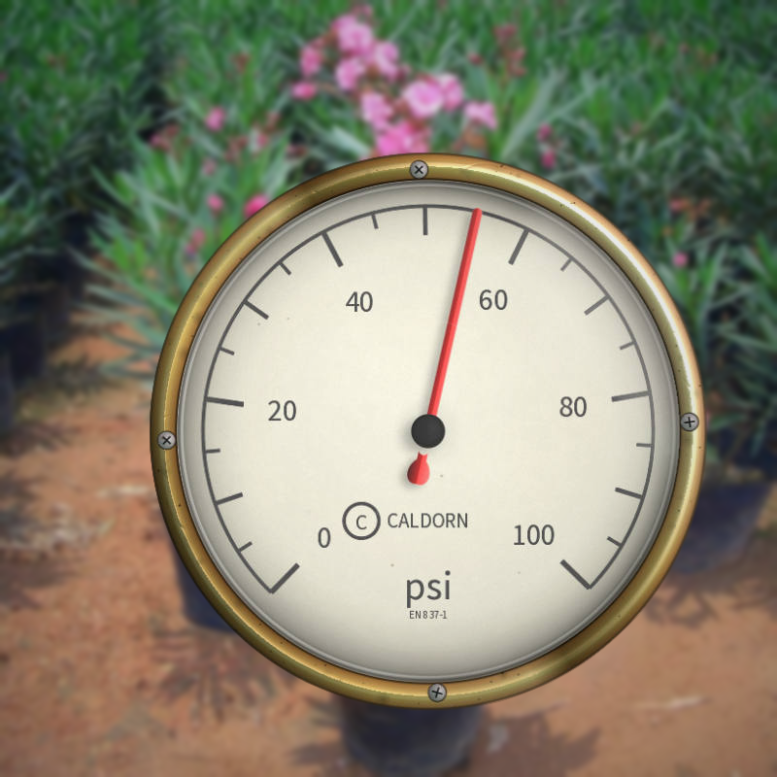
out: value=55 unit=psi
